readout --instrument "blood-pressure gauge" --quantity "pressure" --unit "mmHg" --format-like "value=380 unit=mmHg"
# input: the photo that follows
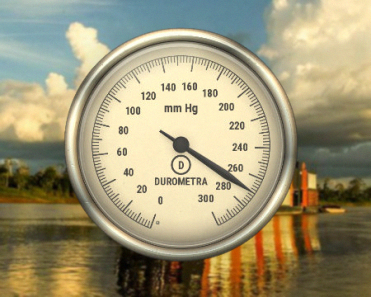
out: value=270 unit=mmHg
